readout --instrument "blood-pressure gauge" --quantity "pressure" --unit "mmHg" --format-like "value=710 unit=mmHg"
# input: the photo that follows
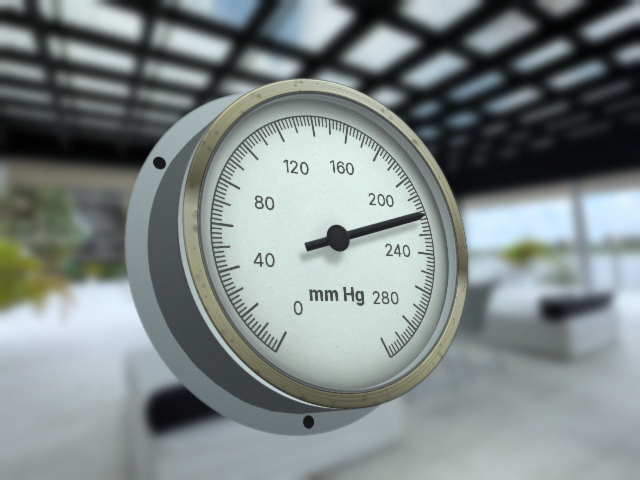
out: value=220 unit=mmHg
